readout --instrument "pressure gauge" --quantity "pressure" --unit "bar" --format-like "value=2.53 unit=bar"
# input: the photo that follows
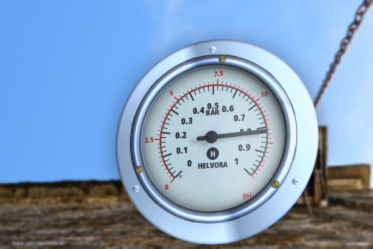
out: value=0.82 unit=bar
